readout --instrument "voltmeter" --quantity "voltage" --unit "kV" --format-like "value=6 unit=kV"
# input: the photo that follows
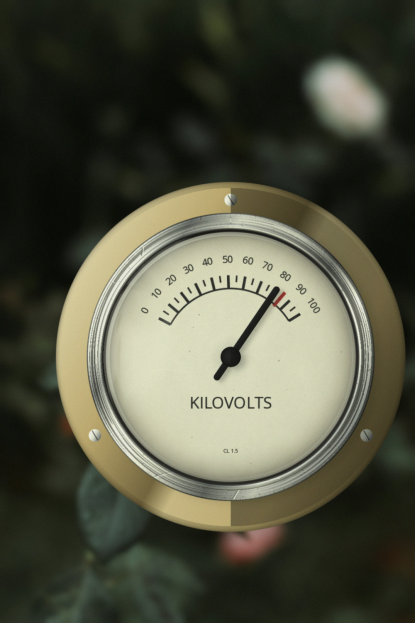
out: value=80 unit=kV
